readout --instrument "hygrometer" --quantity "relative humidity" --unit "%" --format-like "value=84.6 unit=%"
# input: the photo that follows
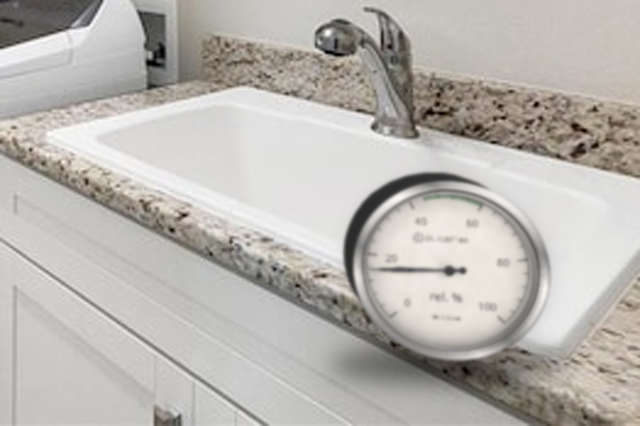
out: value=16 unit=%
